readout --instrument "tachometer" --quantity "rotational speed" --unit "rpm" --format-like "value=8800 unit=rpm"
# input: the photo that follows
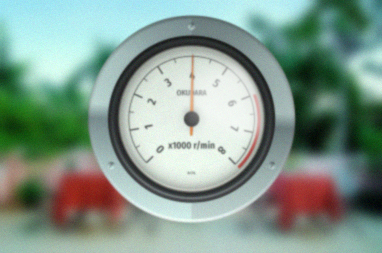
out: value=4000 unit=rpm
